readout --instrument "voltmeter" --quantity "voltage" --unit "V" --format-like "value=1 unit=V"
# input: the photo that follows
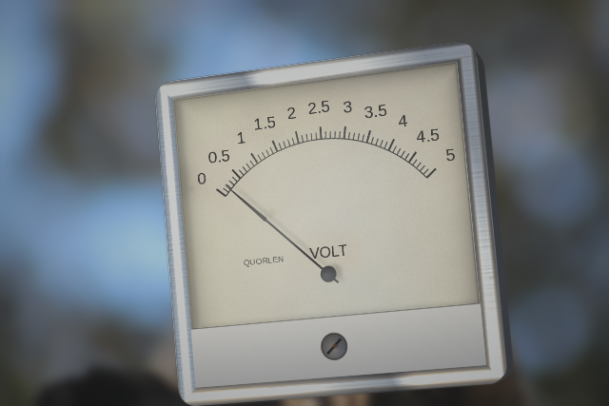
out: value=0.2 unit=V
